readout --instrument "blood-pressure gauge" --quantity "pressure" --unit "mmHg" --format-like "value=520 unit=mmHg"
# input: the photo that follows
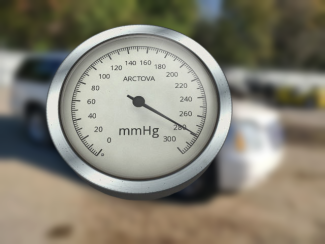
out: value=280 unit=mmHg
